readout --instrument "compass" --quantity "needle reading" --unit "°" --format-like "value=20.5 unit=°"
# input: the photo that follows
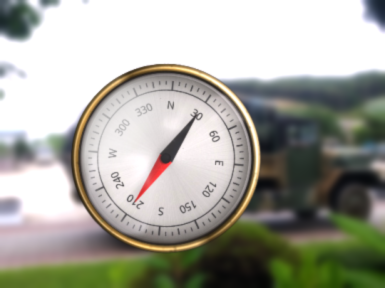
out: value=210 unit=°
